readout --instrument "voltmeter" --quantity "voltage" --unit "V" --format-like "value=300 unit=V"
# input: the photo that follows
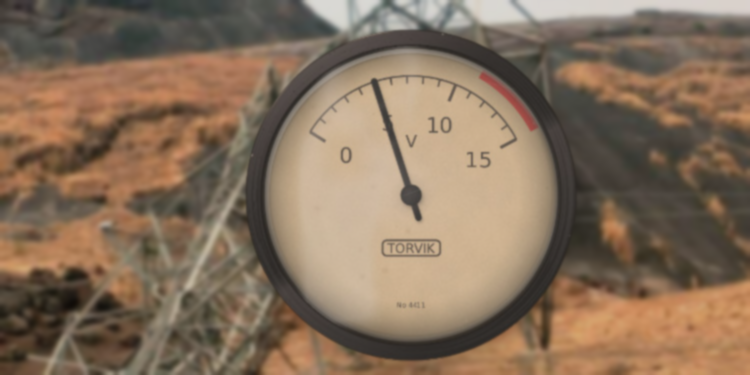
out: value=5 unit=V
